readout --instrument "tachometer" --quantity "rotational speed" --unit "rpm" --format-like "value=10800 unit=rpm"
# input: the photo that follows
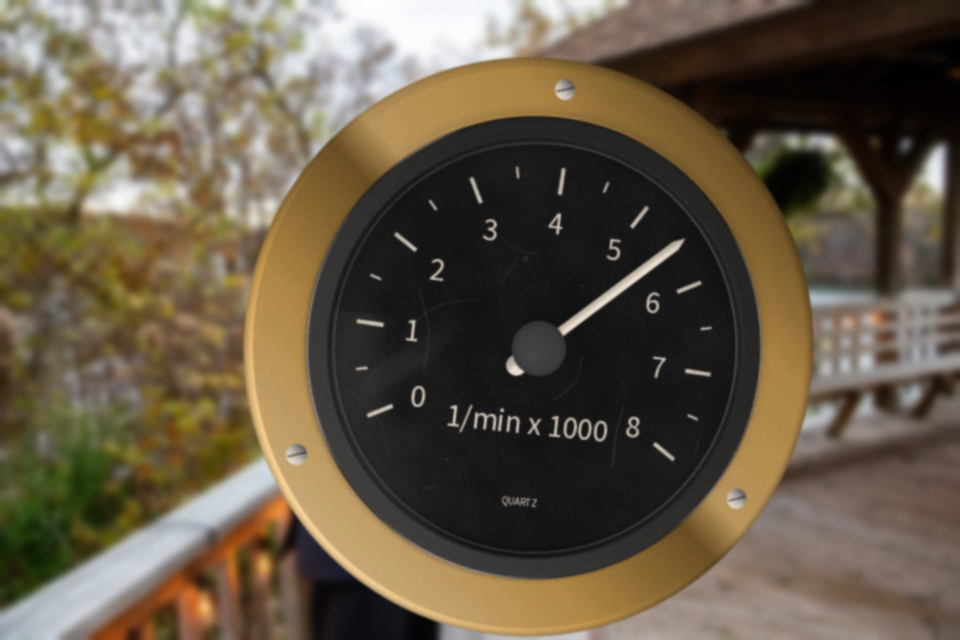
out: value=5500 unit=rpm
